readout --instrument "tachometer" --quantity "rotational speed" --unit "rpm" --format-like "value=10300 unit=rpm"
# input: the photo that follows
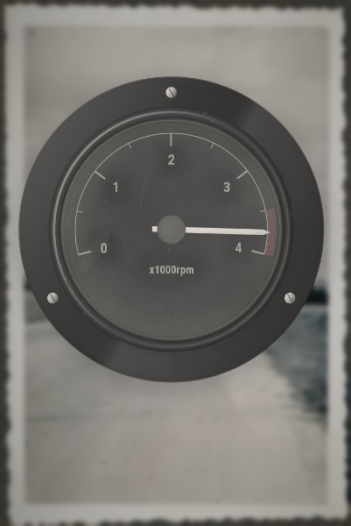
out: value=3750 unit=rpm
